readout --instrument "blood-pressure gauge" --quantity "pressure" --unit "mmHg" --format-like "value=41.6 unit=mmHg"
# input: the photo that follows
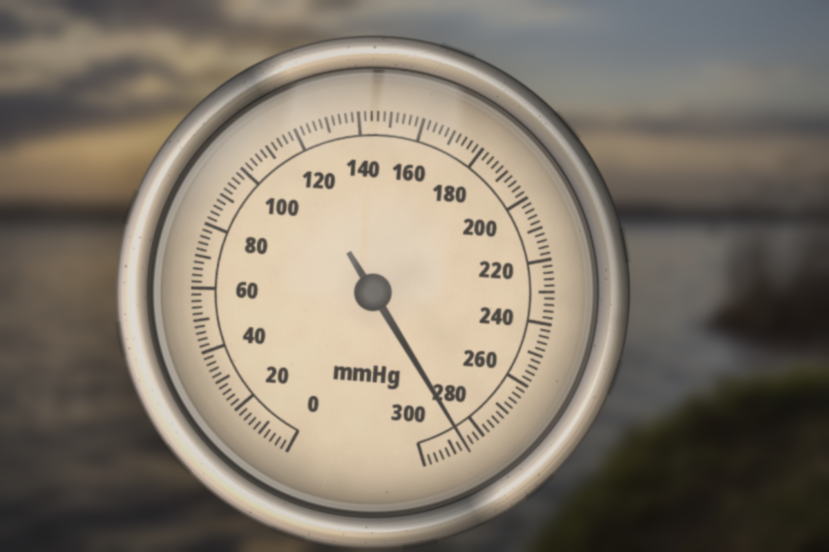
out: value=286 unit=mmHg
